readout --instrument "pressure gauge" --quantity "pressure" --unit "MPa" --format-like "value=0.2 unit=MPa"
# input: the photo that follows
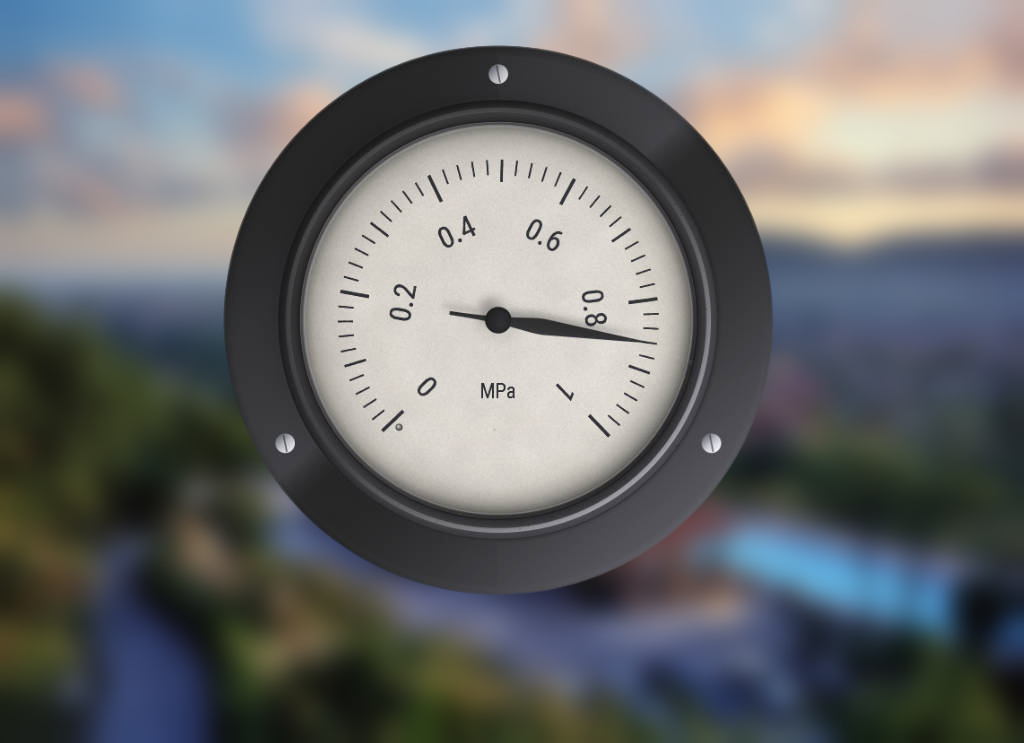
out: value=0.86 unit=MPa
